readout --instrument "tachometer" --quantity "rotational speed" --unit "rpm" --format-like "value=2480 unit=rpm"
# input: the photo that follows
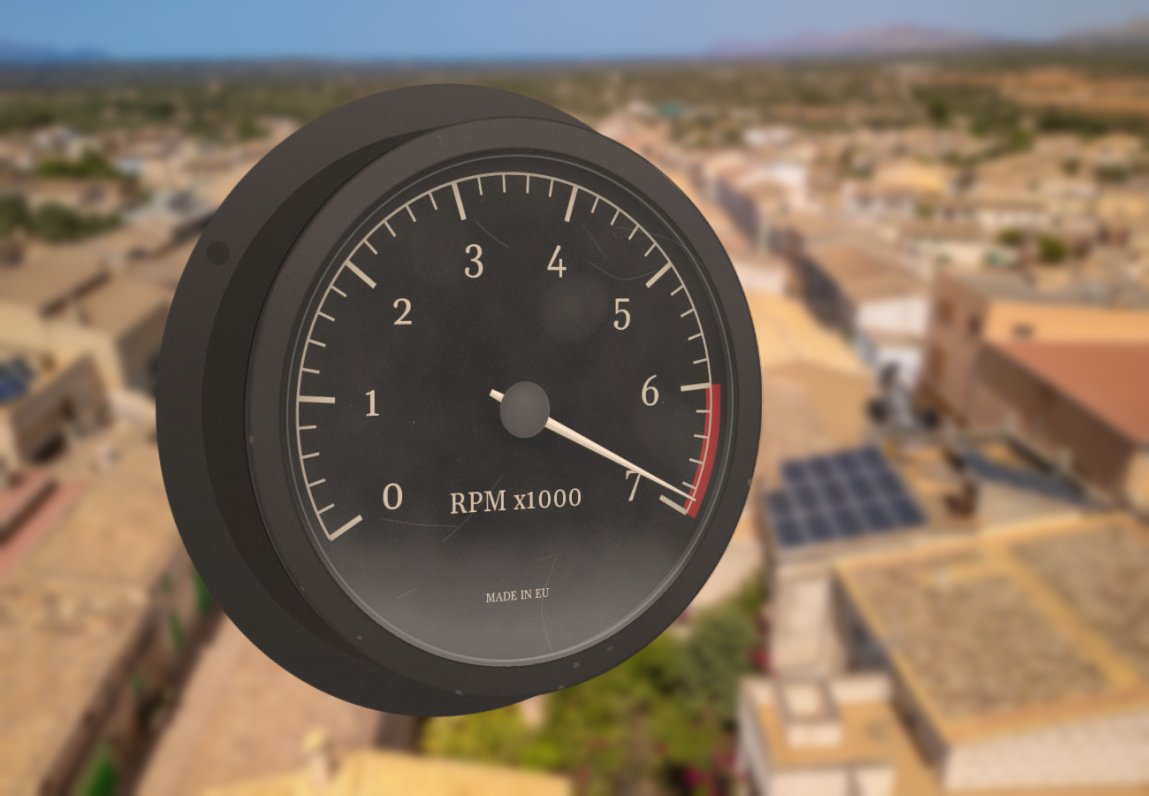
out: value=6900 unit=rpm
